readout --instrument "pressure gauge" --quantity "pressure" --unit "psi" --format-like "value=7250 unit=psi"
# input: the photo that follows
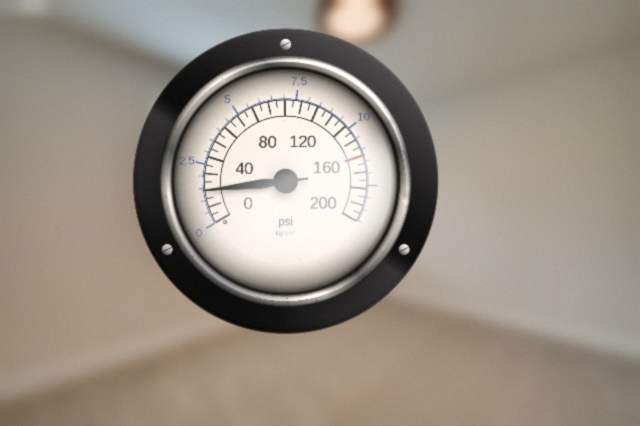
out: value=20 unit=psi
